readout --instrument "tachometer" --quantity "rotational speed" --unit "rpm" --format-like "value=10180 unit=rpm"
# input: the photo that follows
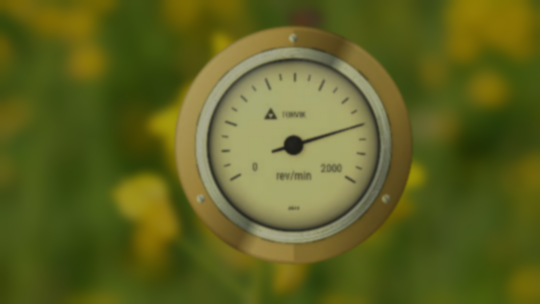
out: value=1600 unit=rpm
